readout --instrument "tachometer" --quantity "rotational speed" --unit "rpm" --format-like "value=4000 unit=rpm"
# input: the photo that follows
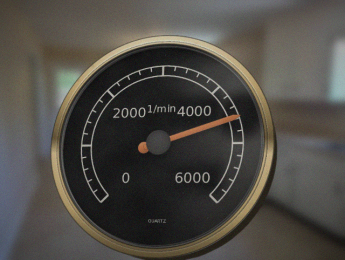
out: value=4600 unit=rpm
